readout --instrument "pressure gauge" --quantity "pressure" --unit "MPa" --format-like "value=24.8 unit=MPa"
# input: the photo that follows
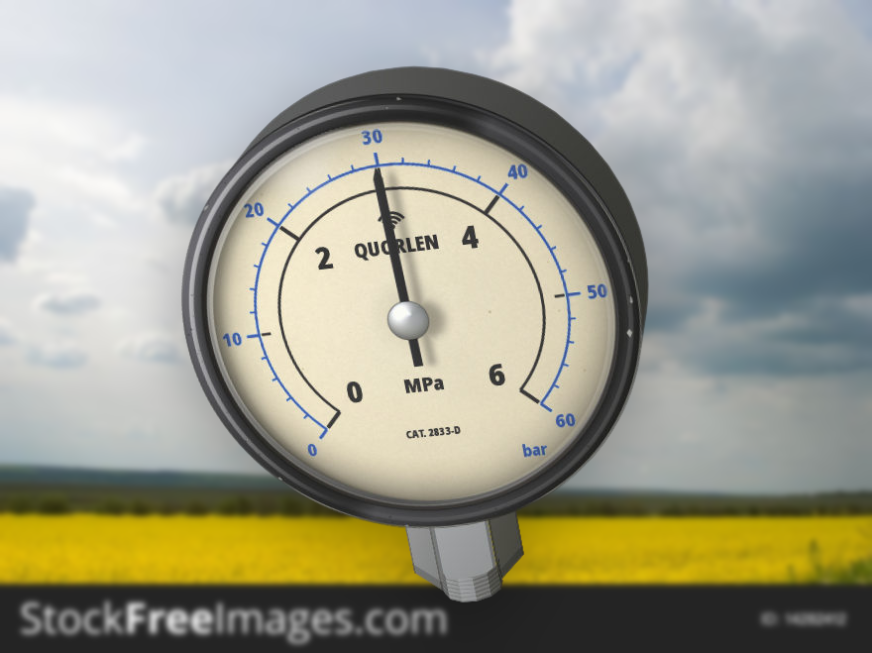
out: value=3 unit=MPa
